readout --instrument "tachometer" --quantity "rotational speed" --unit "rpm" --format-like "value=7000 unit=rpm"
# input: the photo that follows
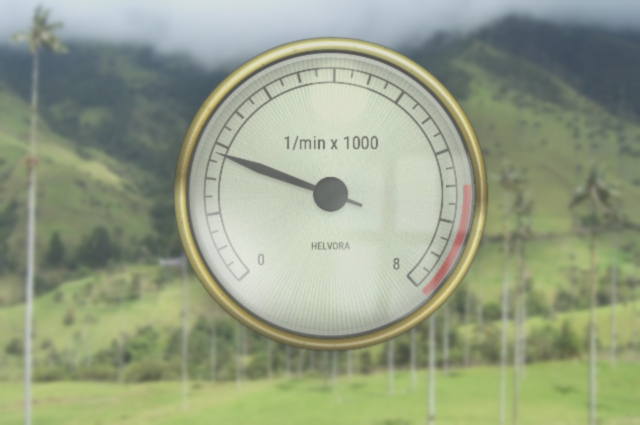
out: value=1875 unit=rpm
